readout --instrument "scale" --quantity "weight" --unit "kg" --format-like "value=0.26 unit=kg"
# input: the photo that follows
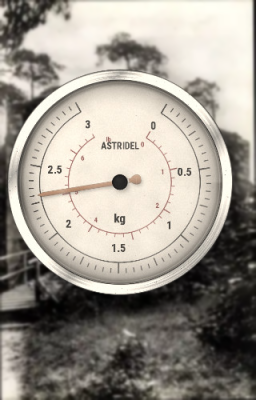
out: value=2.3 unit=kg
